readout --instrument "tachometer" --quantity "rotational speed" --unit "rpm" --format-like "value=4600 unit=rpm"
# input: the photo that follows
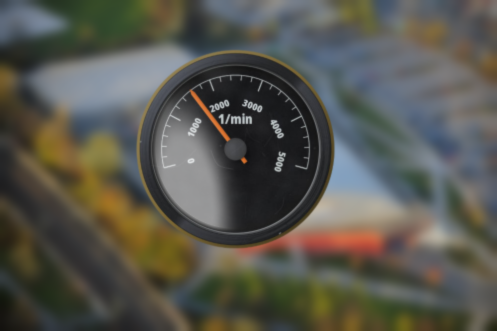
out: value=1600 unit=rpm
